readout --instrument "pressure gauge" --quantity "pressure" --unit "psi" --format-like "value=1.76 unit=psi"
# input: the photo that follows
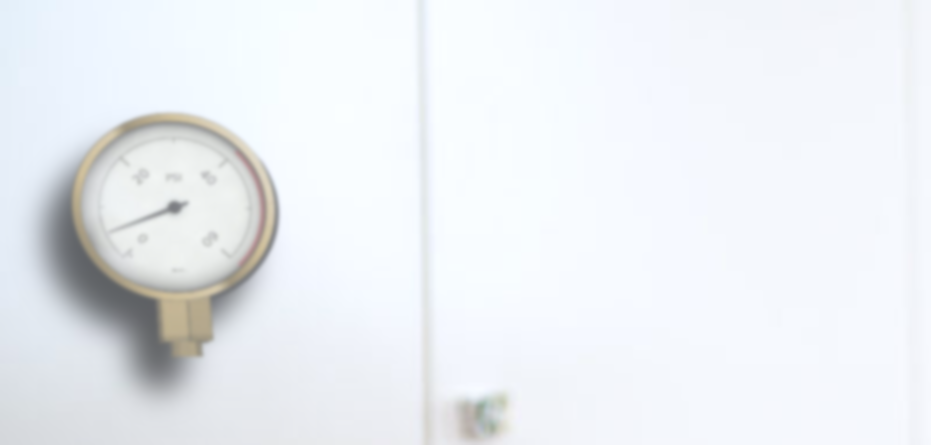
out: value=5 unit=psi
